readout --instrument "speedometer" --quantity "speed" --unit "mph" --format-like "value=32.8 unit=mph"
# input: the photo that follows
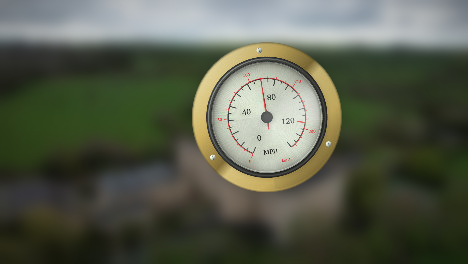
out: value=70 unit=mph
